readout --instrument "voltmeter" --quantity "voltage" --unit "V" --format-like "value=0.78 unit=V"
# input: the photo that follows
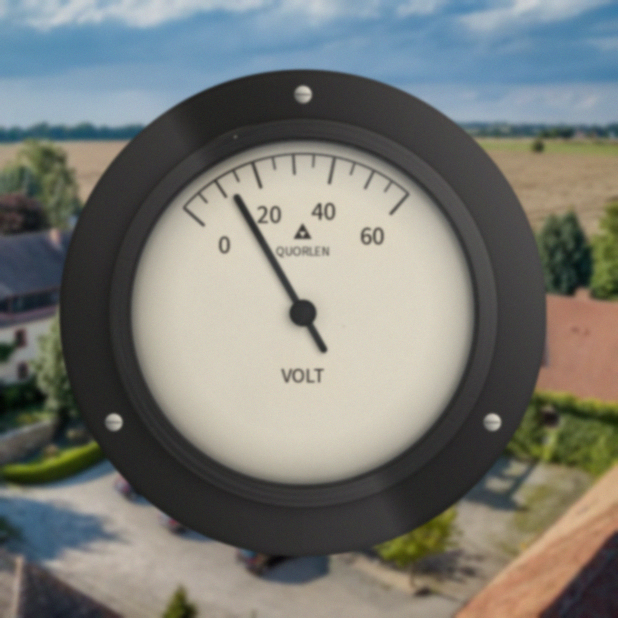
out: value=12.5 unit=V
